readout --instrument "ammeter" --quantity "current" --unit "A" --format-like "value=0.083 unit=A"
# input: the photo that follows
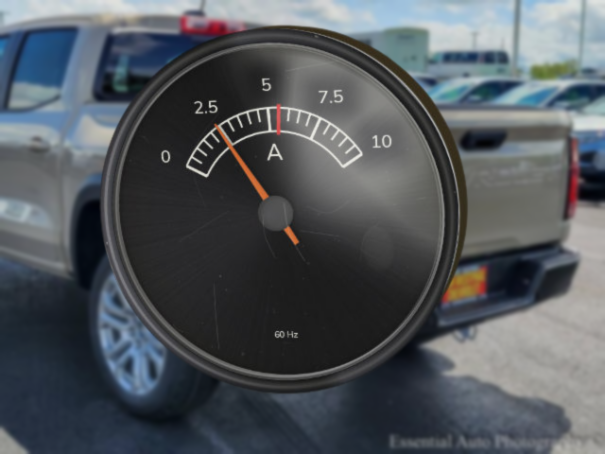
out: value=2.5 unit=A
